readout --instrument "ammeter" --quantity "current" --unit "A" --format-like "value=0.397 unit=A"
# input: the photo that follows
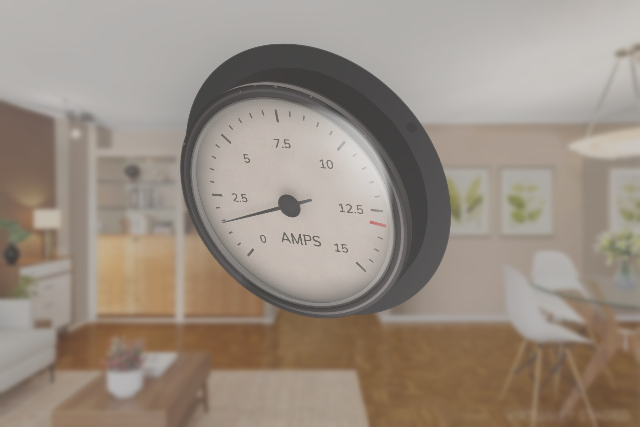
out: value=1.5 unit=A
